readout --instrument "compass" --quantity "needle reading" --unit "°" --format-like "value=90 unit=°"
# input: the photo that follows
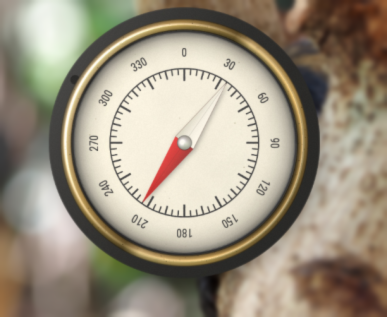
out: value=215 unit=°
